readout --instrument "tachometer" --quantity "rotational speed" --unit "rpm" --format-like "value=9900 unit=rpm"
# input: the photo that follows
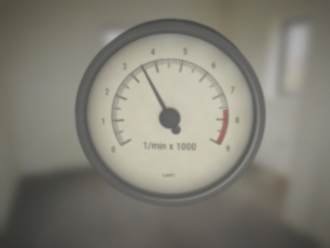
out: value=3500 unit=rpm
